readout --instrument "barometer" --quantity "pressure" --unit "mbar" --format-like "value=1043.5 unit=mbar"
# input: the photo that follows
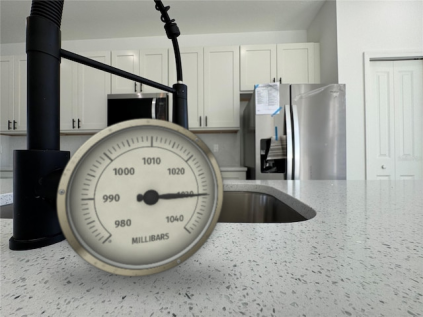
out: value=1030 unit=mbar
